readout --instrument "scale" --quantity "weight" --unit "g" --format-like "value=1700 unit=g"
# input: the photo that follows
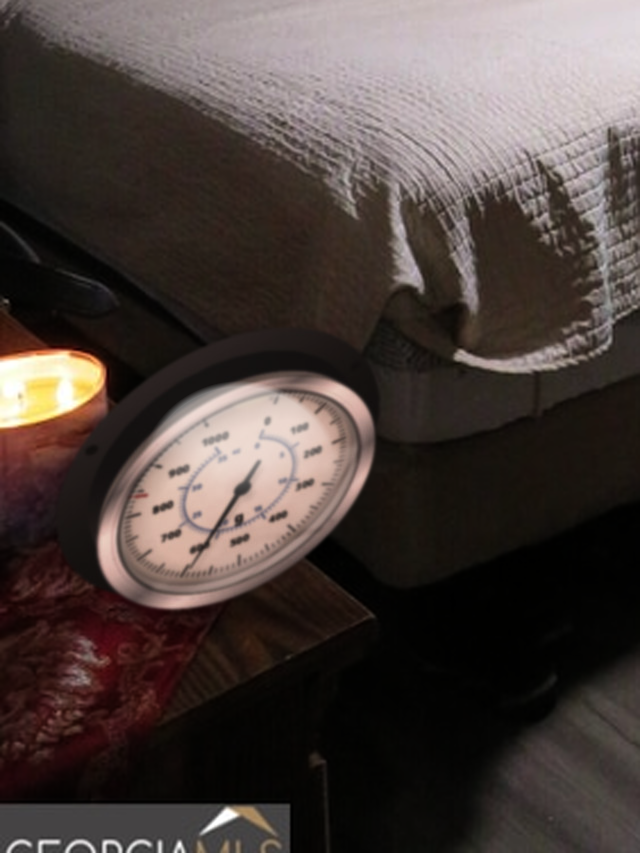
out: value=600 unit=g
